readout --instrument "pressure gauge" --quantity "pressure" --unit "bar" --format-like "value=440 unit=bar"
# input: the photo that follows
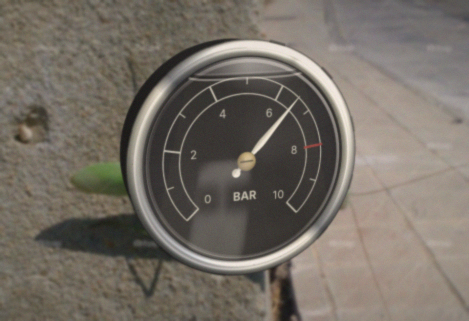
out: value=6.5 unit=bar
